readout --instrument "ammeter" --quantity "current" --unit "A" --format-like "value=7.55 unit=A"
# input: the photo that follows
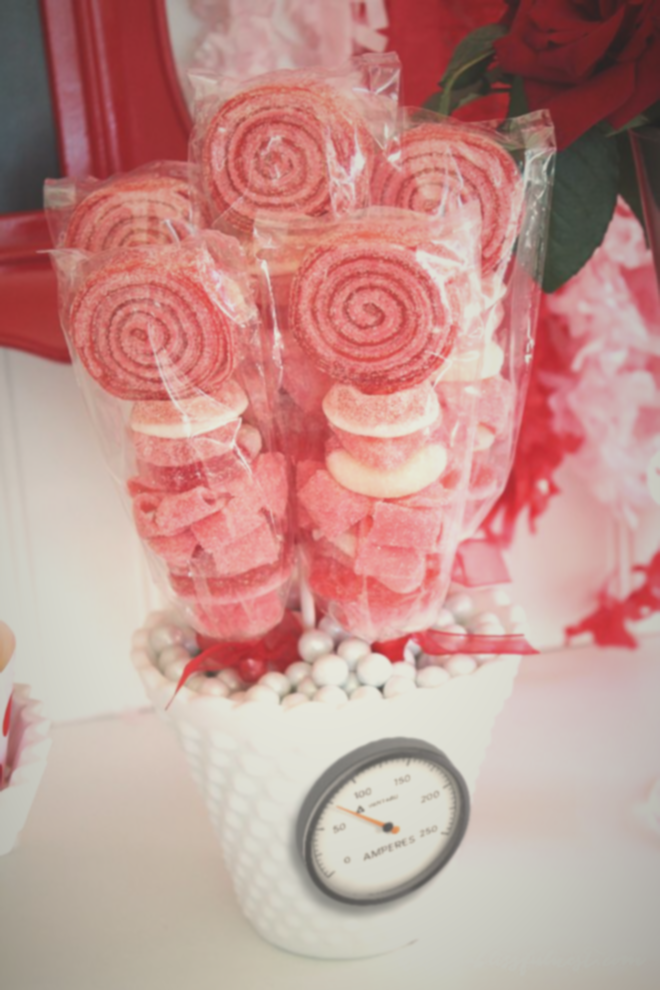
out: value=75 unit=A
